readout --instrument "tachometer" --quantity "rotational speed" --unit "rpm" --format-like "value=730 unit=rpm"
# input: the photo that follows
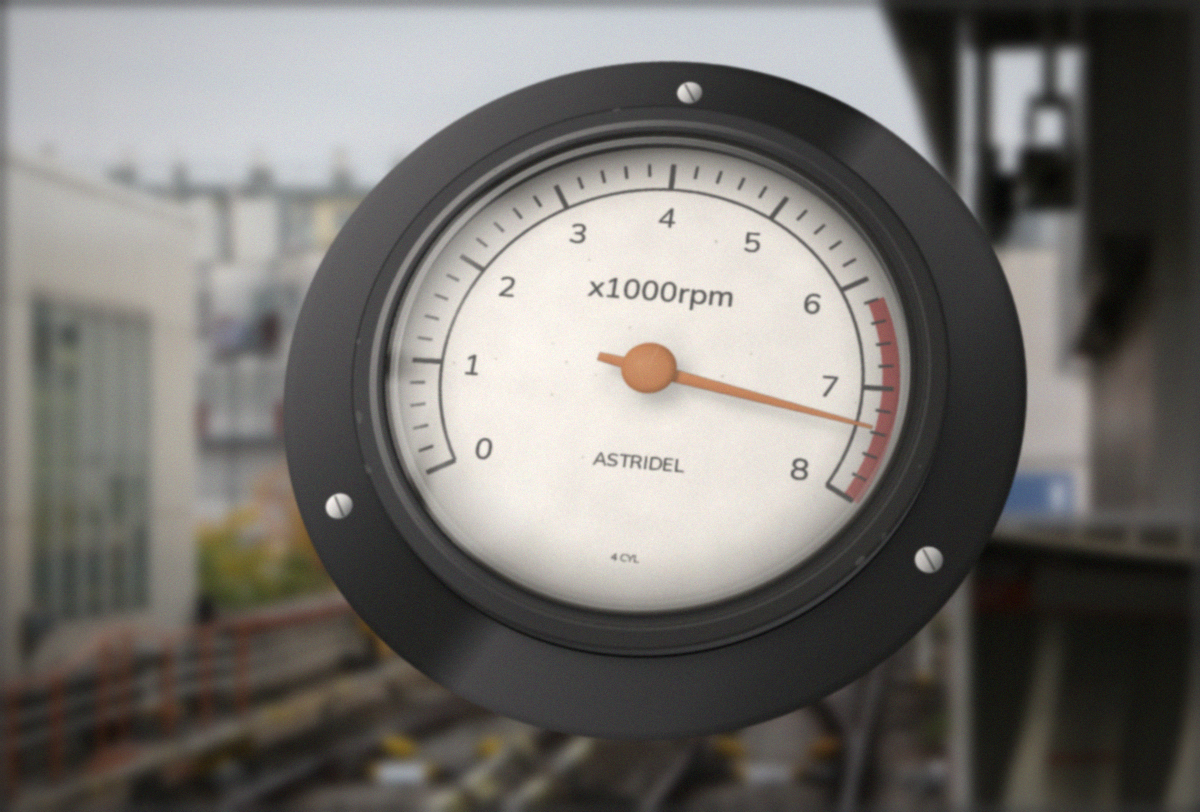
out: value=7400 unit=rpm
